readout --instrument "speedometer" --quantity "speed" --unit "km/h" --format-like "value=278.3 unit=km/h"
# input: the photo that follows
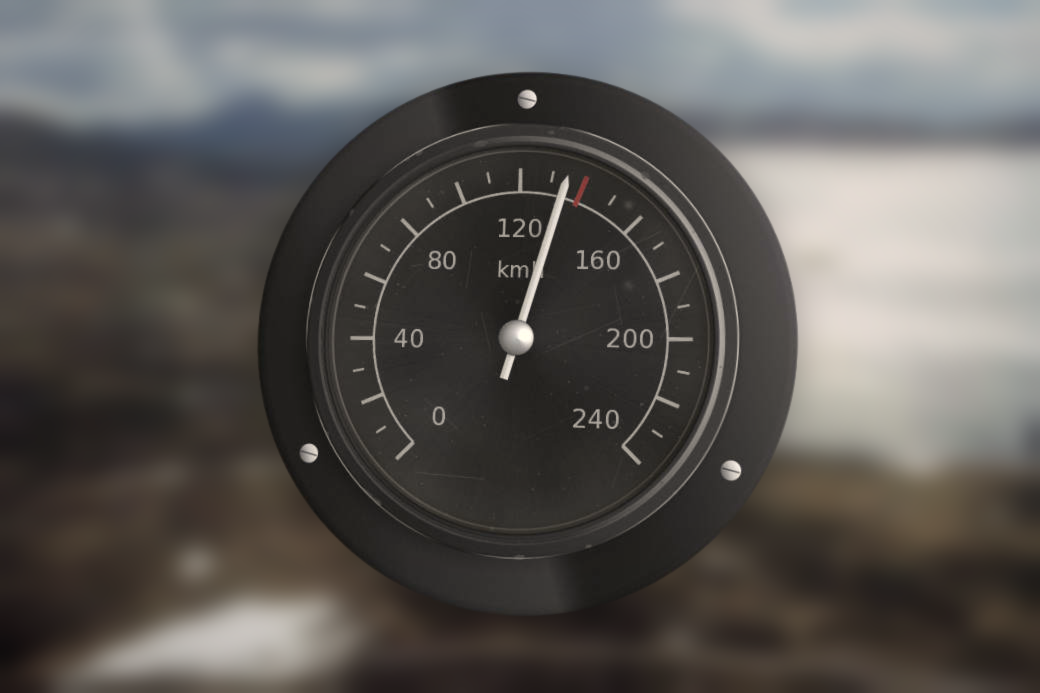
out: value=135 unit=km/h
